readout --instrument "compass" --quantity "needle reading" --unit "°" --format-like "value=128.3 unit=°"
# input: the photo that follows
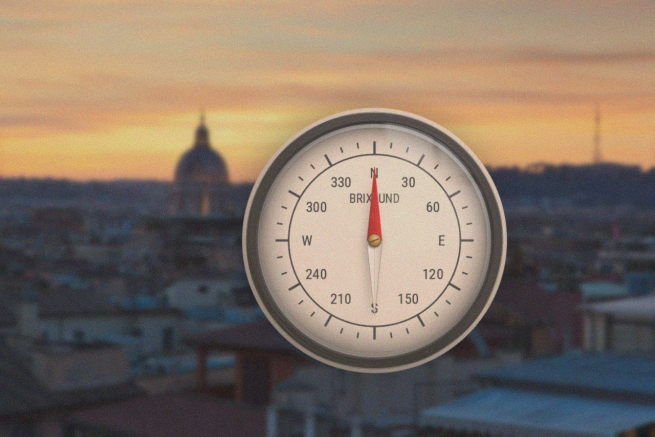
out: value=0 unit=°
